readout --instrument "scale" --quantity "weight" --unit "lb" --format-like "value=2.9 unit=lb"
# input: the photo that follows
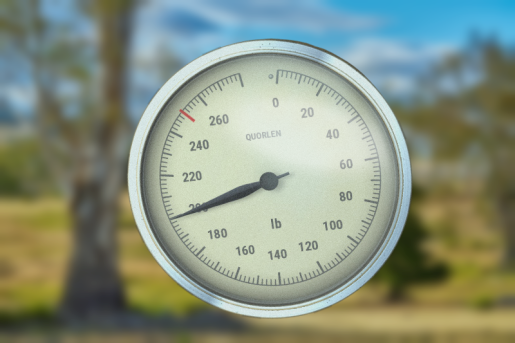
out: value=200 unit=lb
